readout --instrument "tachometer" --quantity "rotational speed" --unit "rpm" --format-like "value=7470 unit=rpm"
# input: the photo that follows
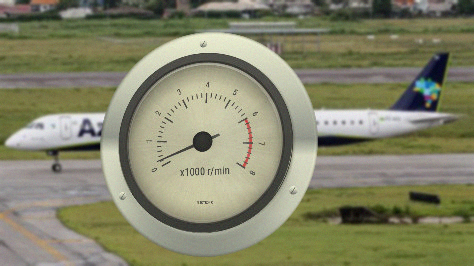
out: value=200 unit=rpm
